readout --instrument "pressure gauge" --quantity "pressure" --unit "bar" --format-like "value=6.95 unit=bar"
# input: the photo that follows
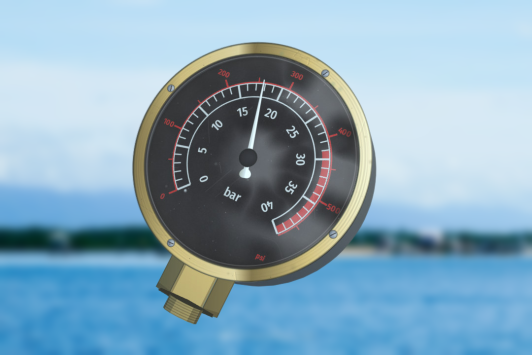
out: value=18 unit=bar
